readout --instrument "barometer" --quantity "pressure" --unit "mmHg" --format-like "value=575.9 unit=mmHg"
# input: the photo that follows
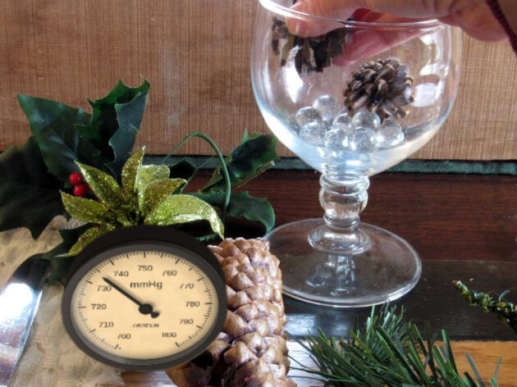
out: value=735 unit=mmHg
